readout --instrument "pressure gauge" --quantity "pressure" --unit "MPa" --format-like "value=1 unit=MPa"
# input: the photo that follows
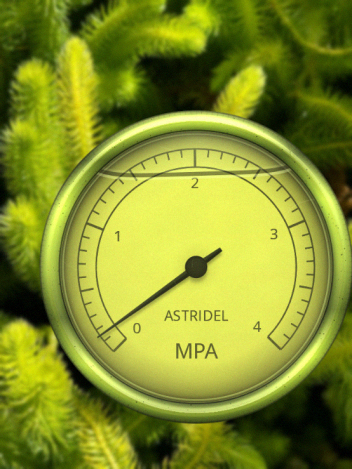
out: value=0.15 unit=MPa
